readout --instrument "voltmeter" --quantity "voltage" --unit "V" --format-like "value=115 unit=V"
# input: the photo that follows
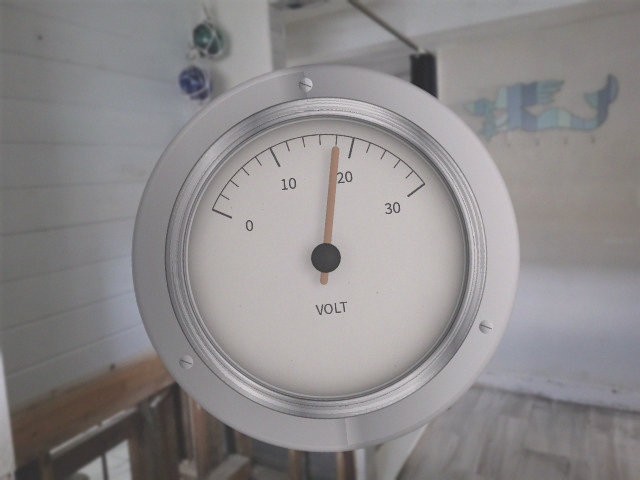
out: value=18 unit=V
